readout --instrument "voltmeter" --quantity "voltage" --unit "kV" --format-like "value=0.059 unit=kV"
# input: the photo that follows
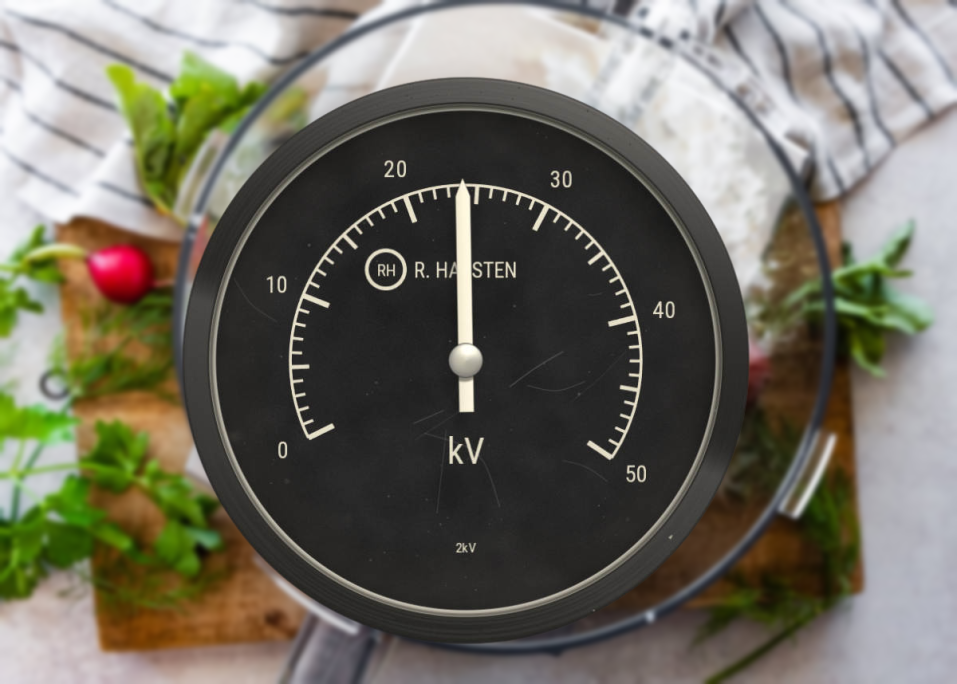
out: value=24 unit=kV
